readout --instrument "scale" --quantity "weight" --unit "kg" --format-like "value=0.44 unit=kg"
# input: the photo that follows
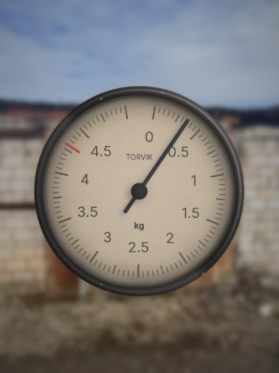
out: value=0.35 unit=kg
